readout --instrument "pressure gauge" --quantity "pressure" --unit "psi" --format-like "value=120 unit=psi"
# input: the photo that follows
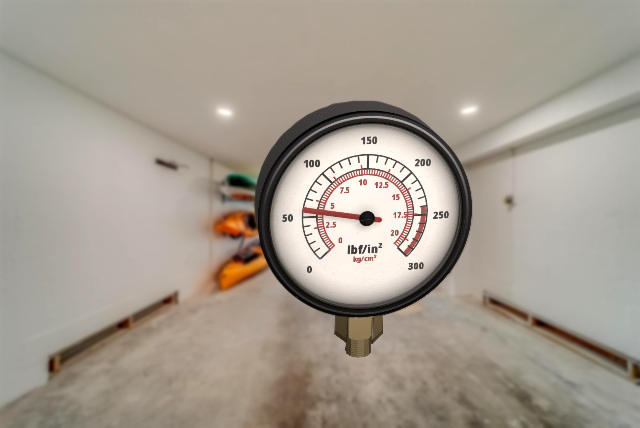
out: value=60 unit=psi
